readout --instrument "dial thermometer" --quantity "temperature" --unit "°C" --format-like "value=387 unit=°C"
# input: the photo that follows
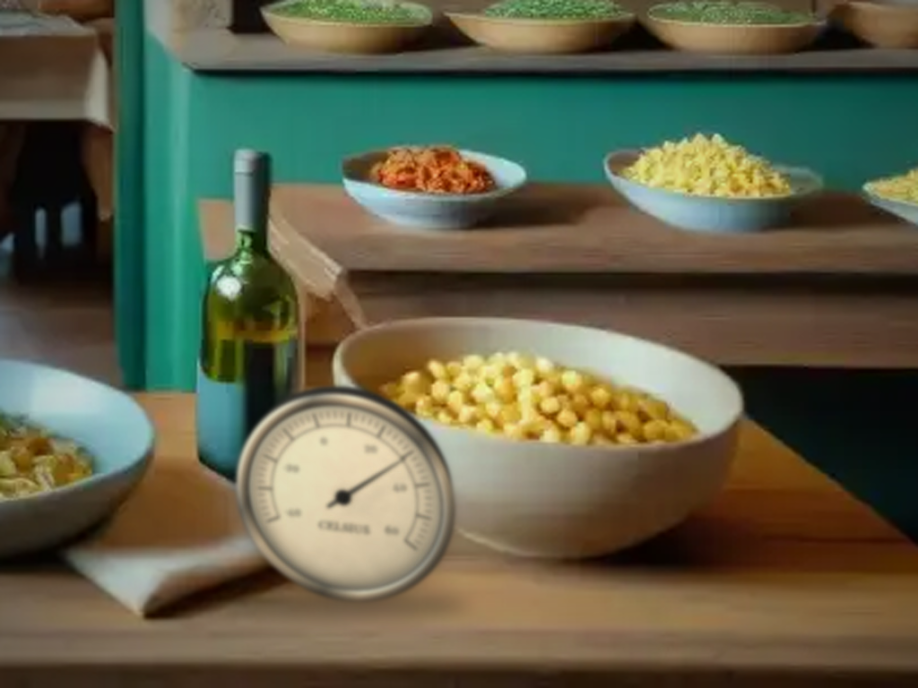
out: value=30 unit=°C
